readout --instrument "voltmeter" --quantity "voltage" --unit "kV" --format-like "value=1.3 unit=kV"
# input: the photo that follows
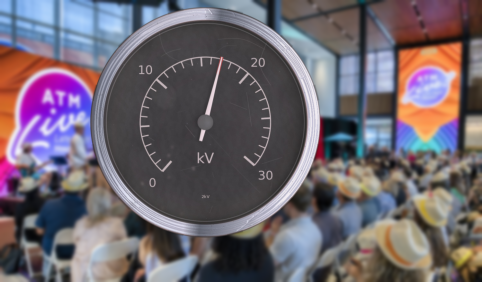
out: value=17 unit=kV
